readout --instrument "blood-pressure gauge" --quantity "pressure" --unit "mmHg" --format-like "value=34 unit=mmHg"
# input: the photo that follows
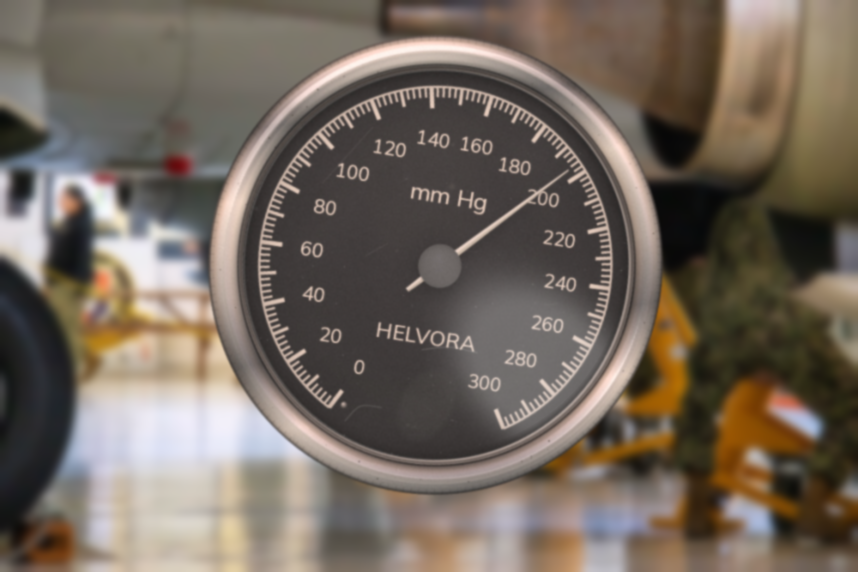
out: value=196 unit=mmHg
